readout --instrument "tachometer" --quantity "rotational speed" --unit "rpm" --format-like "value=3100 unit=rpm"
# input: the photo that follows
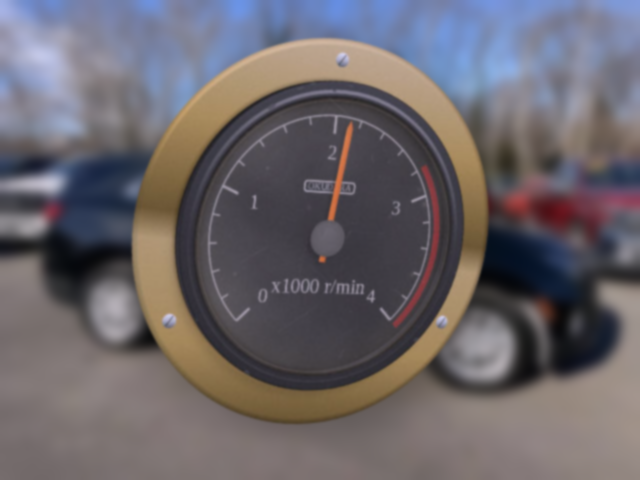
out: value=2100 unit=rpm
